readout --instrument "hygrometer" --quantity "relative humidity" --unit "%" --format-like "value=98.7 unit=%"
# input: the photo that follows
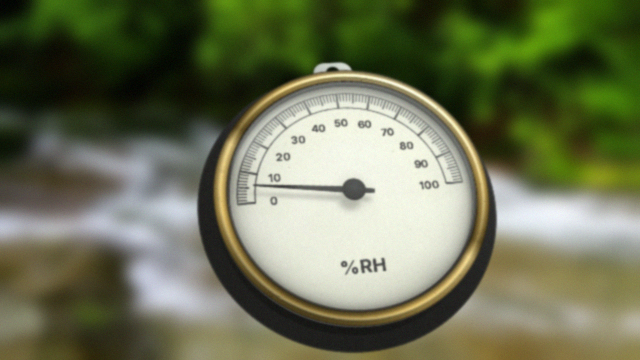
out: value=5 unit=%
